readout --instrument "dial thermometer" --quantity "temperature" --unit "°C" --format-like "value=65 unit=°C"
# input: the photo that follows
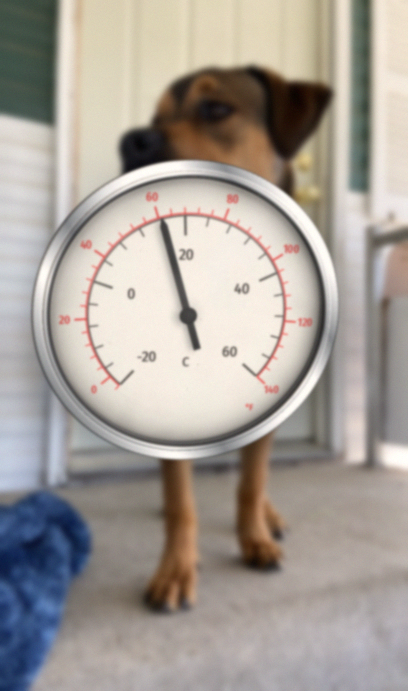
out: value=16 unit=°C
